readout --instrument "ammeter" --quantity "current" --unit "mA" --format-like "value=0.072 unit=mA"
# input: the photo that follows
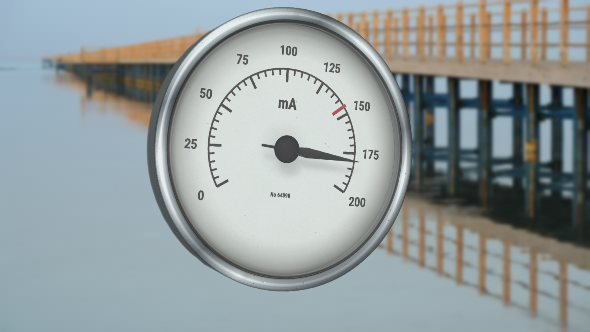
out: value=180 unit=mA
